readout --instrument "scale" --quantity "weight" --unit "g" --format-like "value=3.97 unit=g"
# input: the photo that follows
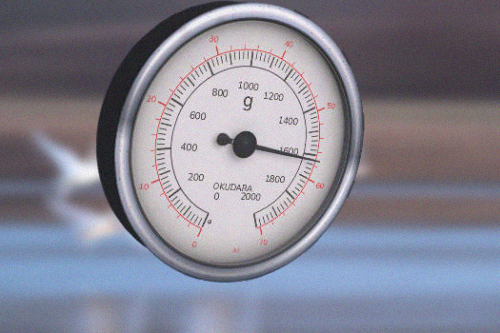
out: value=1620 unit=g
